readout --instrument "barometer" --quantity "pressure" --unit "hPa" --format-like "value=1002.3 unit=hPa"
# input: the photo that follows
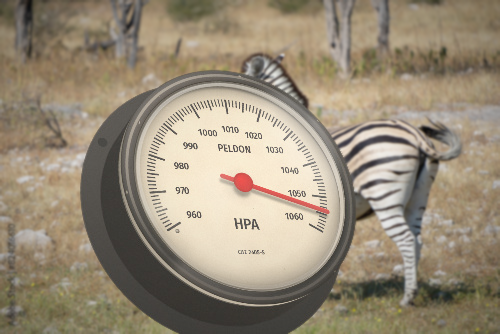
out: value=1055 unit=hPa
